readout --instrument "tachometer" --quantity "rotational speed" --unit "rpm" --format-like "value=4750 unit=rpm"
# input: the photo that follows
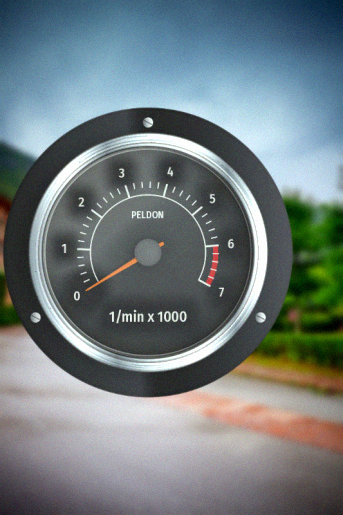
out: value=0 unit=rpm
